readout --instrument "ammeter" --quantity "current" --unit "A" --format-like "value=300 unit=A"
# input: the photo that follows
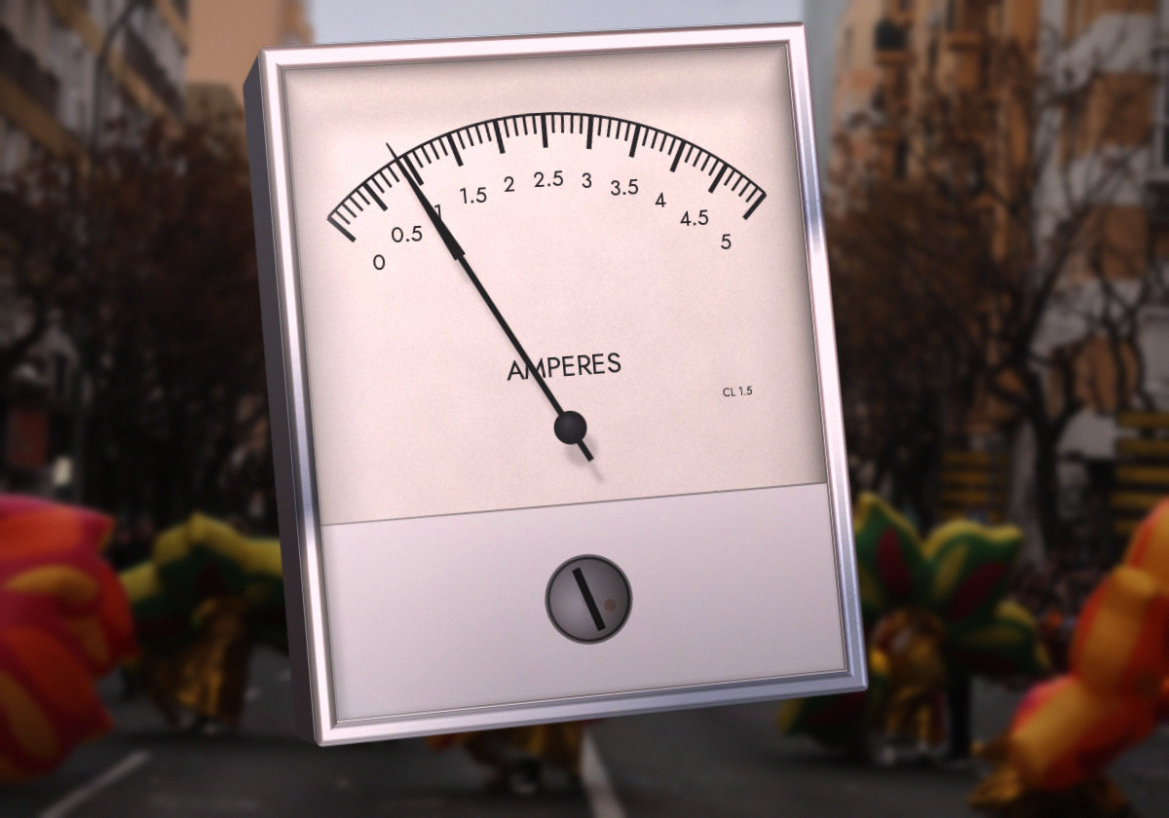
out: value=0.9 unit=A
